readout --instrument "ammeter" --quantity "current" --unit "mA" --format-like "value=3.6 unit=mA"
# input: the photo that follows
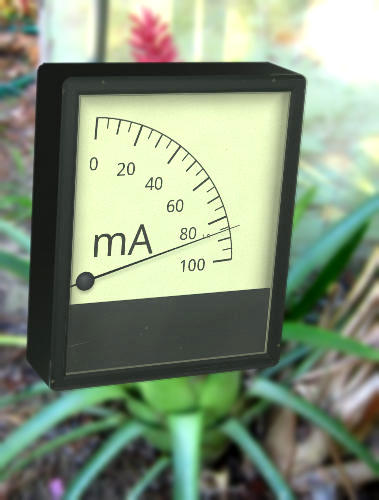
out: value=85 unit=mA
